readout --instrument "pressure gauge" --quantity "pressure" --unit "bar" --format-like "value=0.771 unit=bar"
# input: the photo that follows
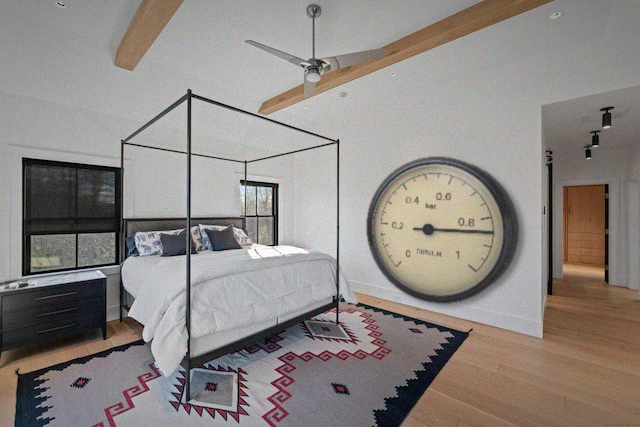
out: value=0.85 unit=bar
